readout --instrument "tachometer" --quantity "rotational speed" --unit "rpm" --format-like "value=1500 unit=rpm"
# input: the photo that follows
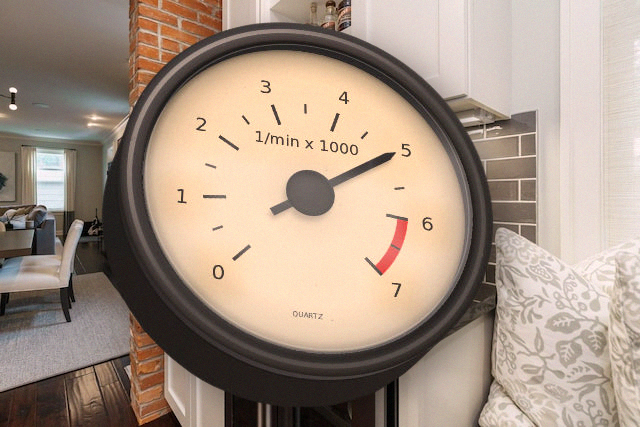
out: value=5000 unit=rpm
